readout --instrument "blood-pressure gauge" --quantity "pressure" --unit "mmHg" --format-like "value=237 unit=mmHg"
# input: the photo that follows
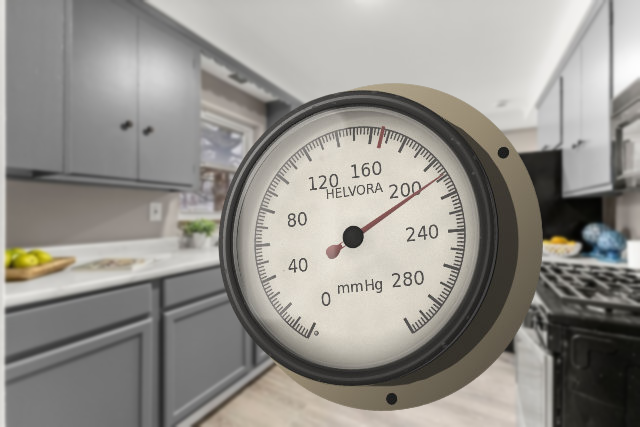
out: value=210 unit=mmHg
